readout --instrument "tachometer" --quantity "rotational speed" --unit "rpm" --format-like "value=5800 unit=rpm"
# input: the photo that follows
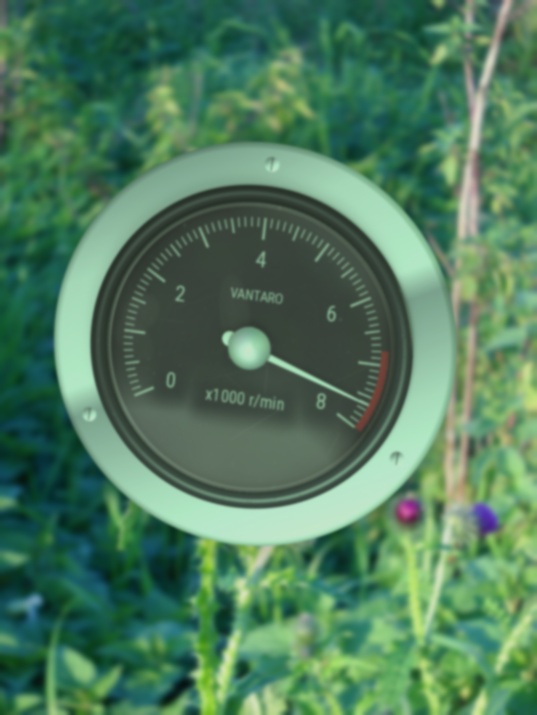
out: value=7600 unit=rpm
